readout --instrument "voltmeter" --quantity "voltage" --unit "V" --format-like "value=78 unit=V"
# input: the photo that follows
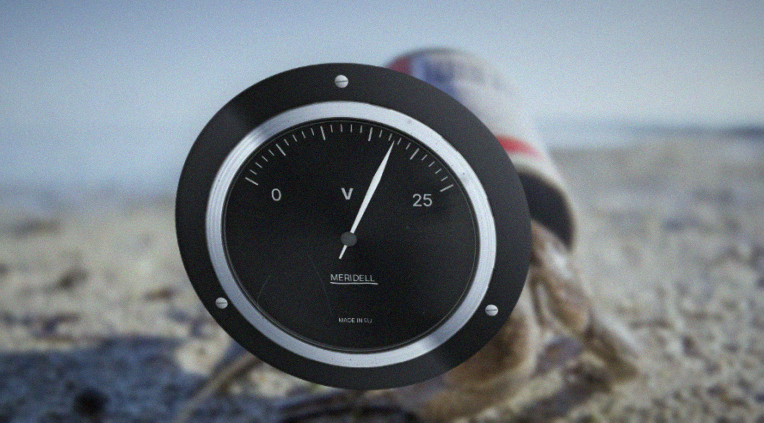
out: value=17.5 unit=V
